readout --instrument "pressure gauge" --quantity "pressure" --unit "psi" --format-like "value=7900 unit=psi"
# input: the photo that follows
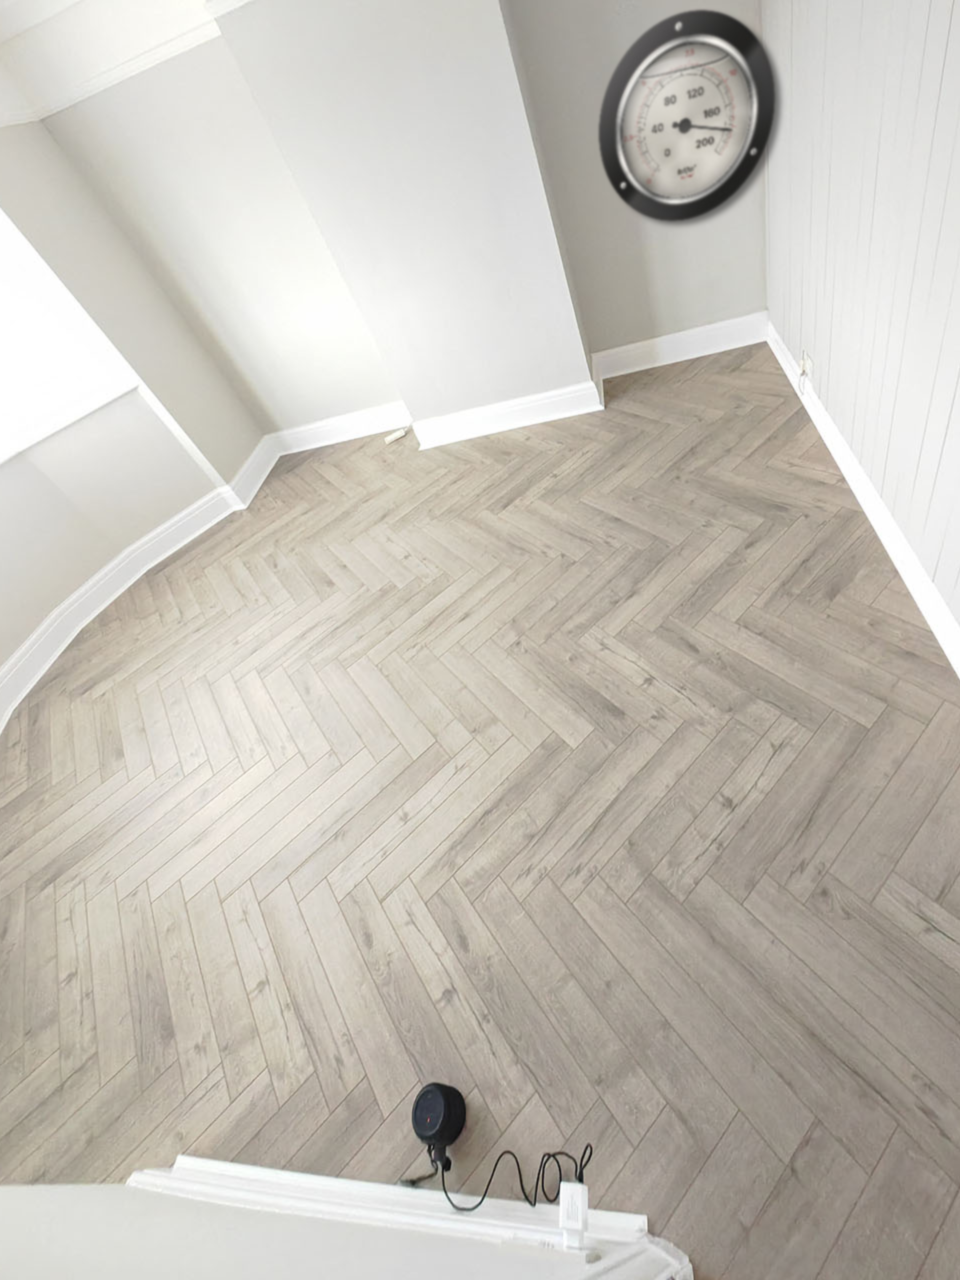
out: value=180 unit=psi
